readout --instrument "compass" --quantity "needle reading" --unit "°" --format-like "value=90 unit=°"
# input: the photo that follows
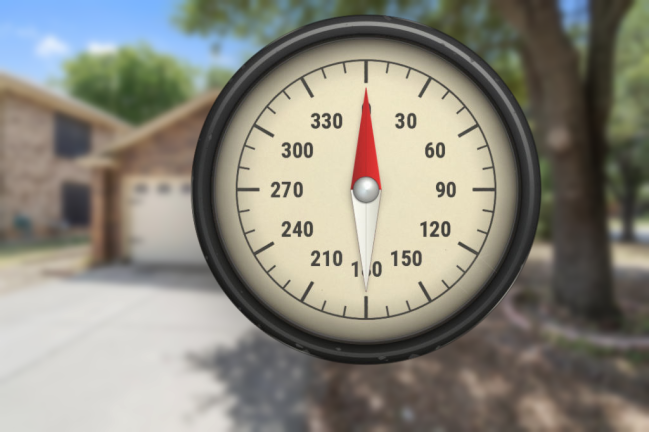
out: value=0 unit=°
